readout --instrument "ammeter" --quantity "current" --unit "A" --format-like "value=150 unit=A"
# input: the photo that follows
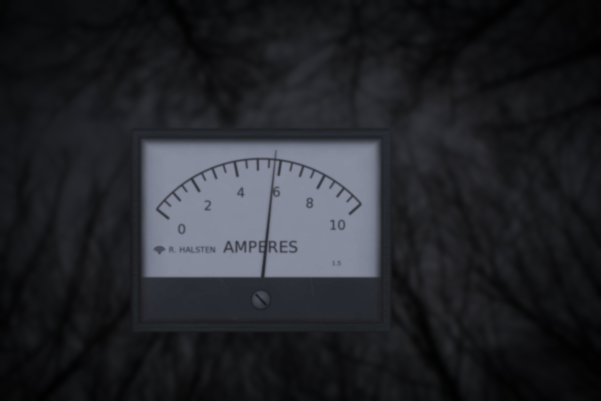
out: value=5.75 unit=A
